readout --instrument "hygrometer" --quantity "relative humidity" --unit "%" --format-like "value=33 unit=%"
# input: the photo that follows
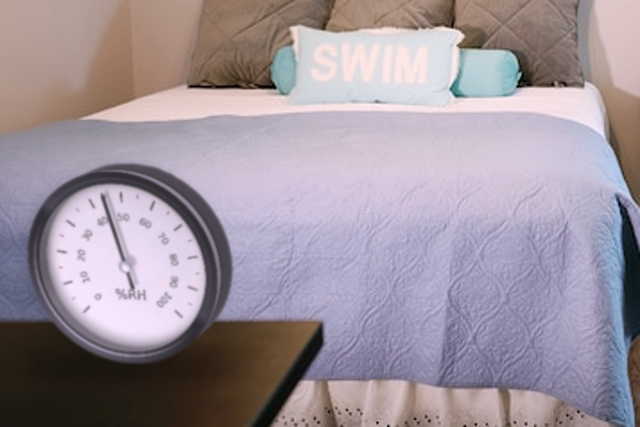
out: value=45 unit=%
